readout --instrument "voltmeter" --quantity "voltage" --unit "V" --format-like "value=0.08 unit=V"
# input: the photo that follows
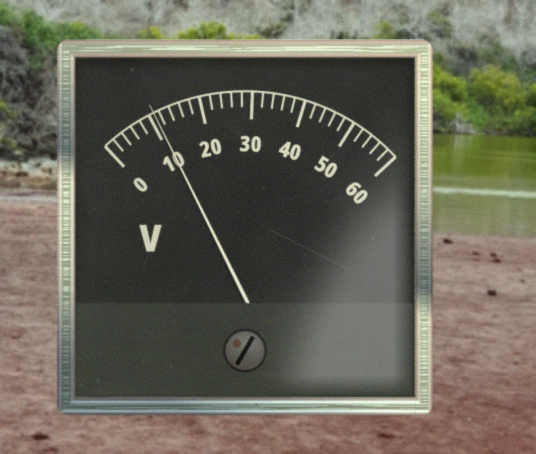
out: value=11 unit=V
